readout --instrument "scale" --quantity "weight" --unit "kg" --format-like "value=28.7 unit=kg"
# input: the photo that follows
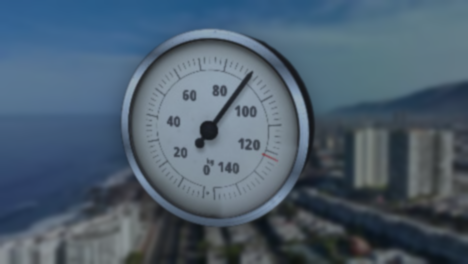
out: value=90 unit=kg
